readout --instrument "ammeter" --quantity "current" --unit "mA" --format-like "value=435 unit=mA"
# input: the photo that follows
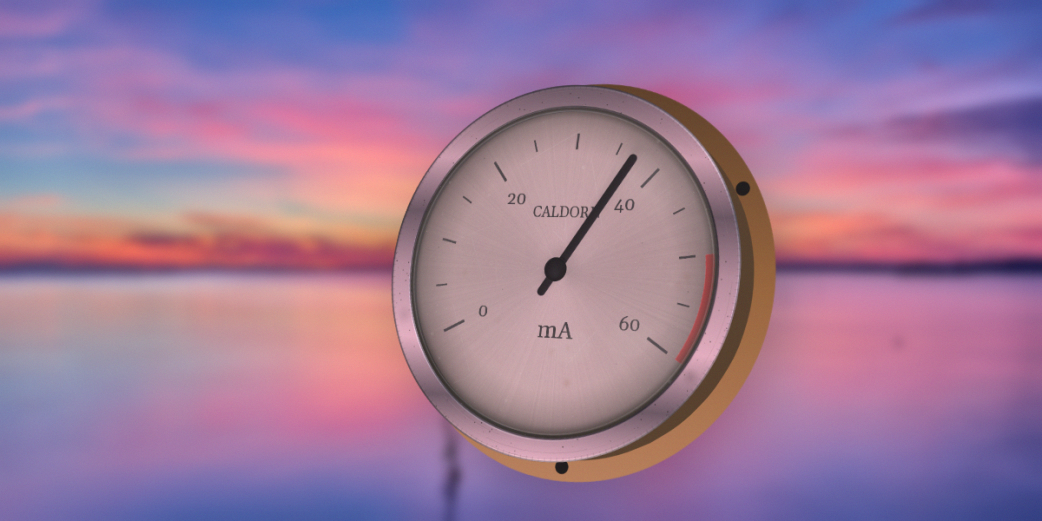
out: value=37.5 unit=mA
